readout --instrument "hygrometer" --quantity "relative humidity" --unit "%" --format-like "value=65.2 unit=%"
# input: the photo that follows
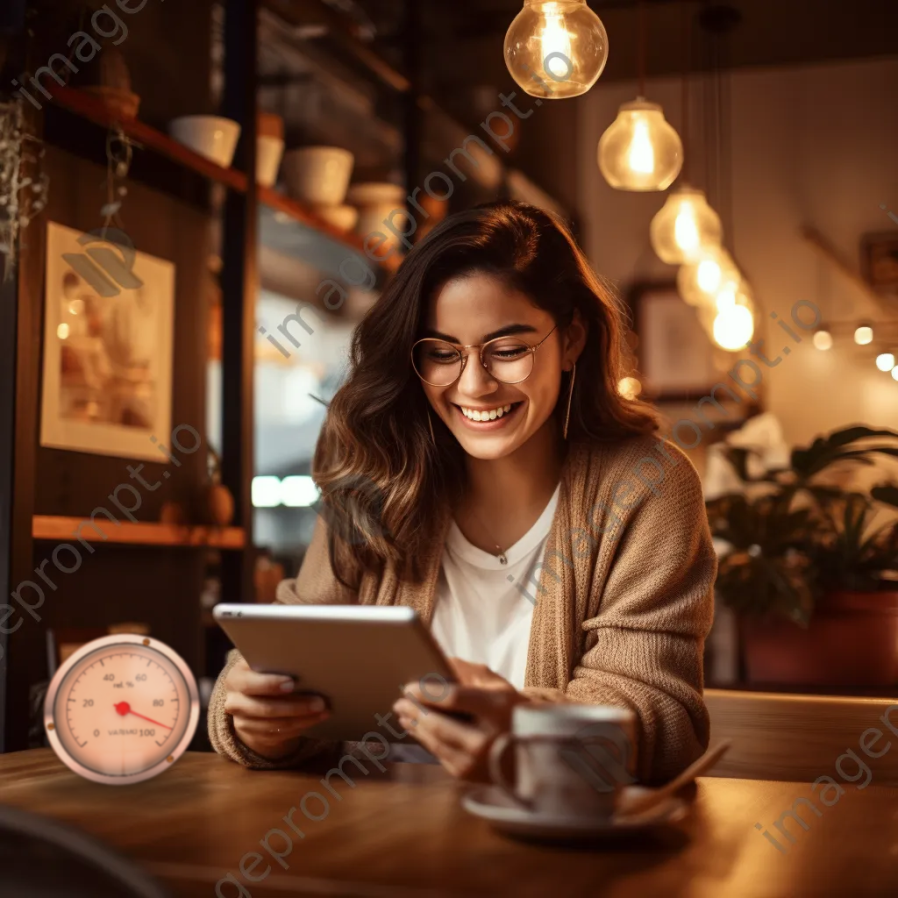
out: value=92 unit=%
